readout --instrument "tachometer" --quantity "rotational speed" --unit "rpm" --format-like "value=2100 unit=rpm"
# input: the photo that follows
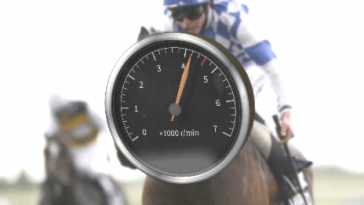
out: value=4200 unit=rpm
